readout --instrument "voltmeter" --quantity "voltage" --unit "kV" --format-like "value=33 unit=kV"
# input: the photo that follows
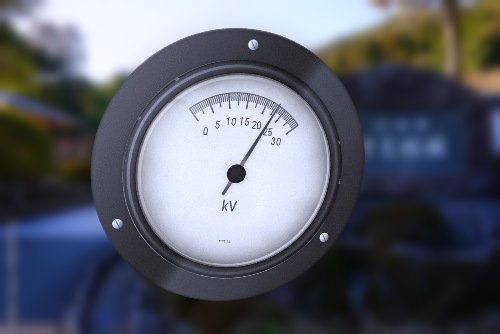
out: value=22.5 unit=kV
